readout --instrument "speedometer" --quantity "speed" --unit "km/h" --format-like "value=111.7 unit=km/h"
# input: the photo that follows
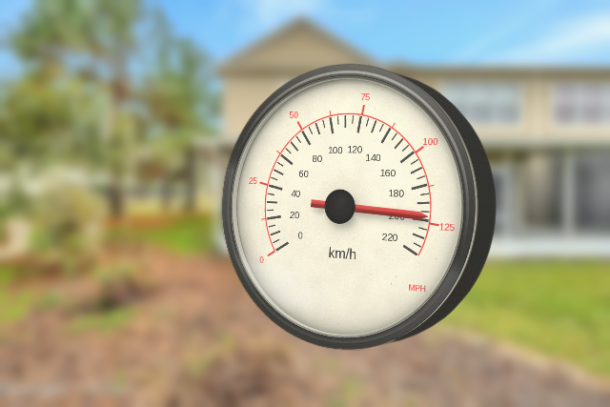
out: value=197.5 unit=km/h
